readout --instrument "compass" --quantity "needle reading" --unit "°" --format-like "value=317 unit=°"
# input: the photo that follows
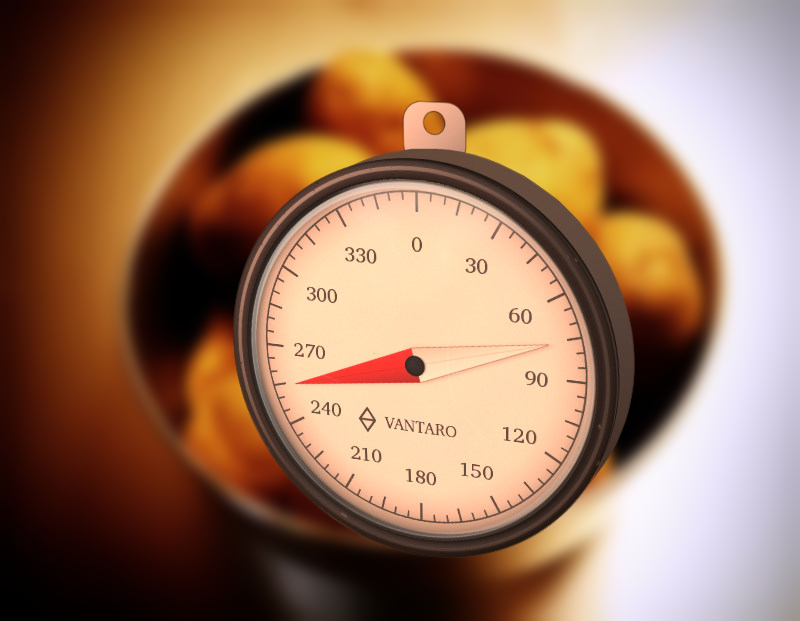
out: value=255 unit=°
